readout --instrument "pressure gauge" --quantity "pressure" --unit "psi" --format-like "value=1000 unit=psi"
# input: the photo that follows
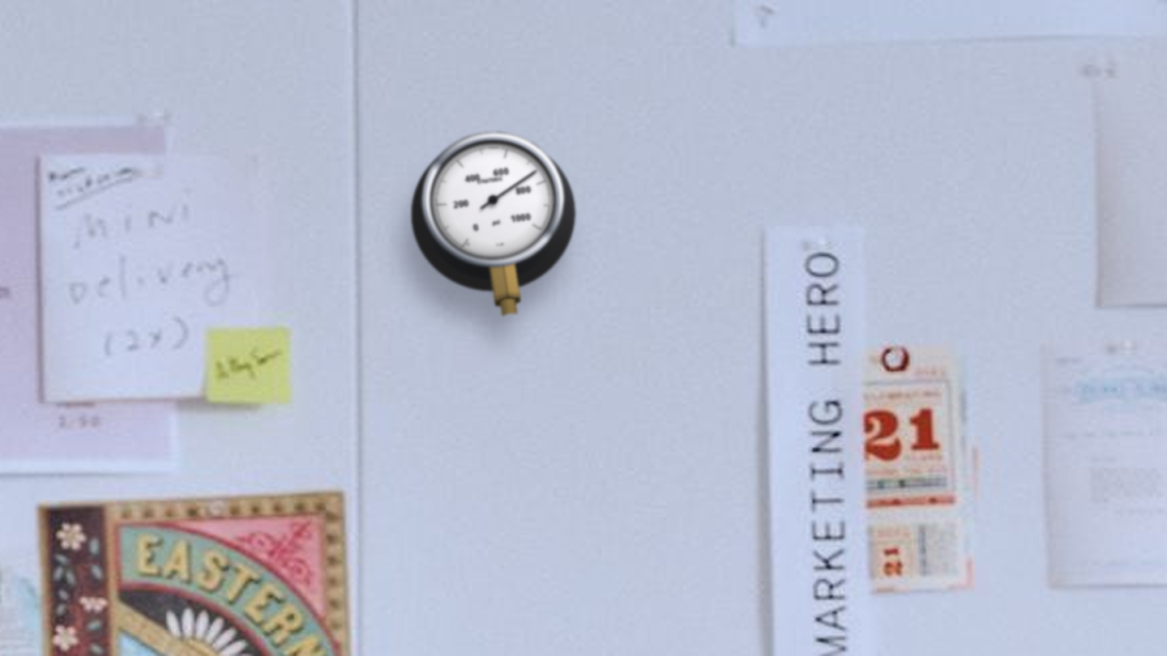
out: value=750 unit=psi
